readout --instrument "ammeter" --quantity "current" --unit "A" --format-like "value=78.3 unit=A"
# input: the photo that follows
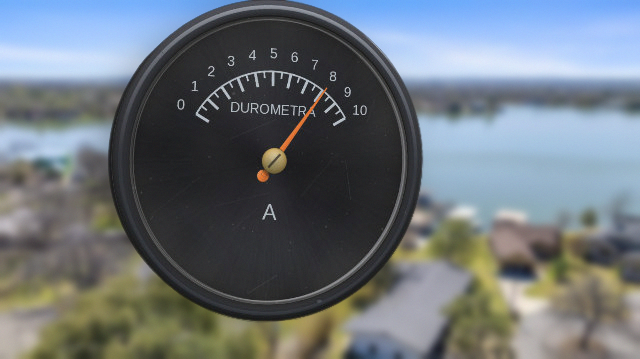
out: value=8 unit=A
